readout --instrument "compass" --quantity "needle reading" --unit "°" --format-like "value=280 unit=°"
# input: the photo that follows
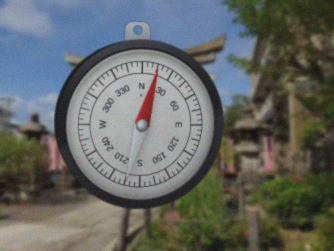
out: value=15 unit=°
